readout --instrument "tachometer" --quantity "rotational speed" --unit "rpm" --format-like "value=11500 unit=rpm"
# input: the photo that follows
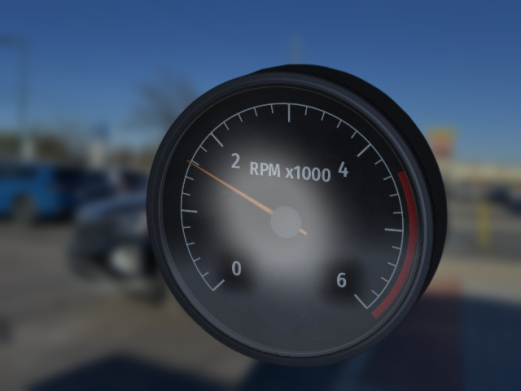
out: value=1600 unit=rpm
